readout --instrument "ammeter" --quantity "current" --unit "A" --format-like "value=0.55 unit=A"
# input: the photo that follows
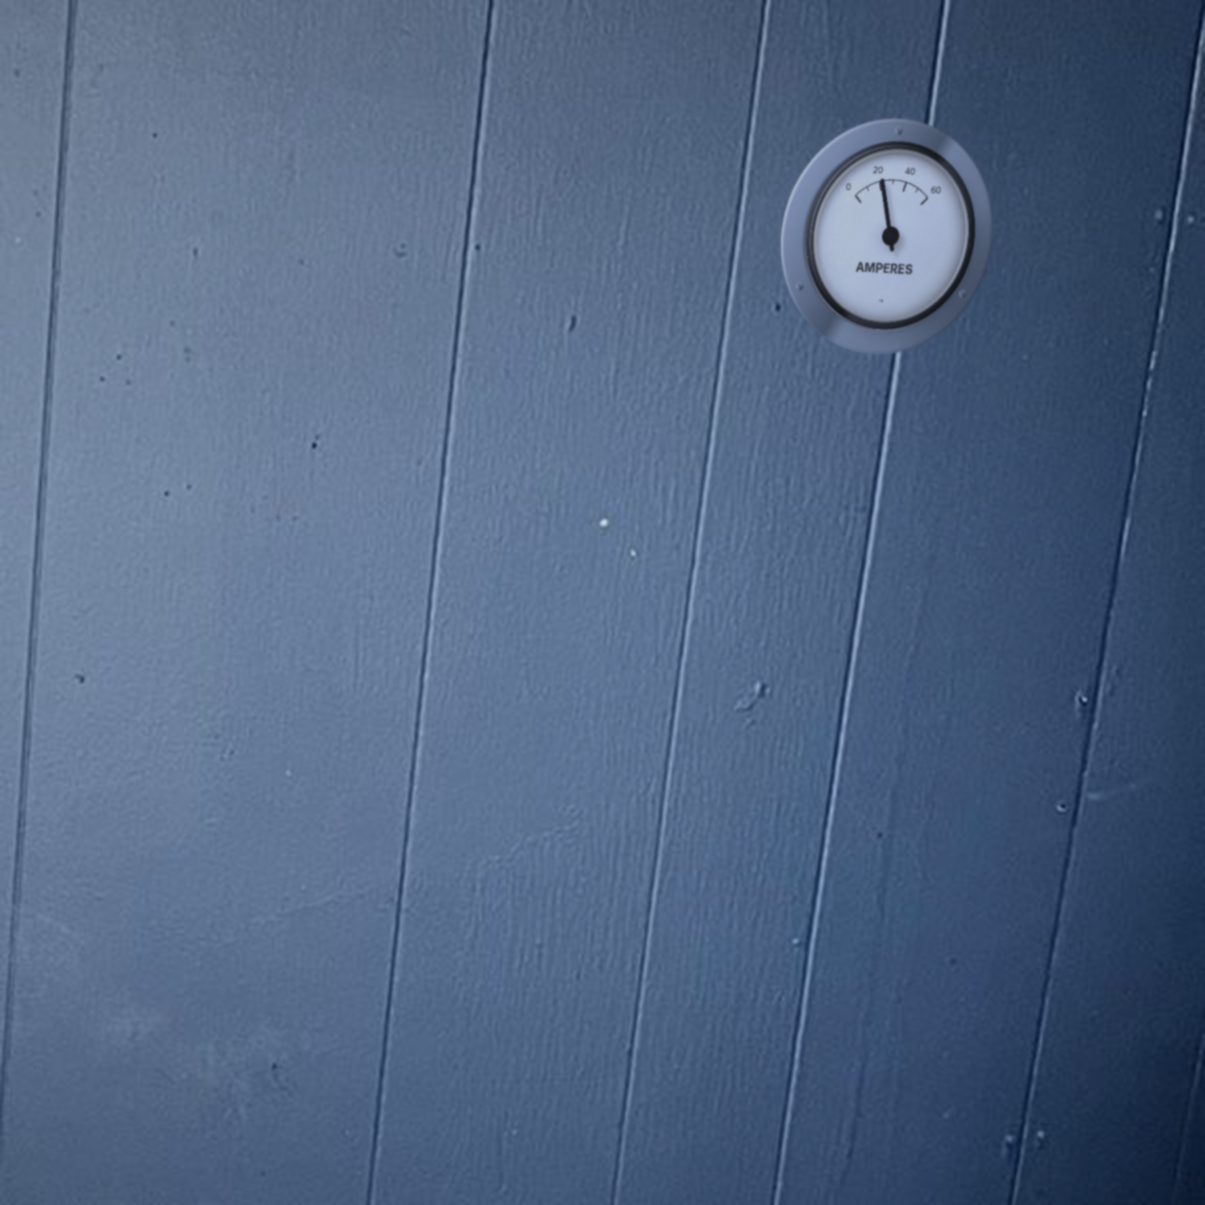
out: value=20 unit=A
